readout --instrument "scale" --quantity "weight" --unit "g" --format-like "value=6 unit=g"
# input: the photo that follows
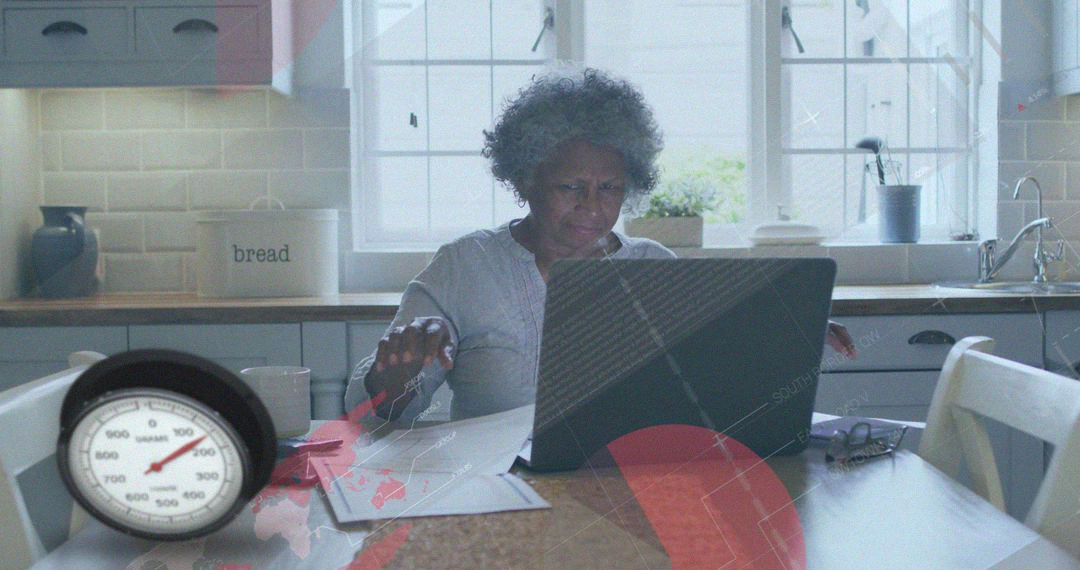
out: value=150 unit=g
